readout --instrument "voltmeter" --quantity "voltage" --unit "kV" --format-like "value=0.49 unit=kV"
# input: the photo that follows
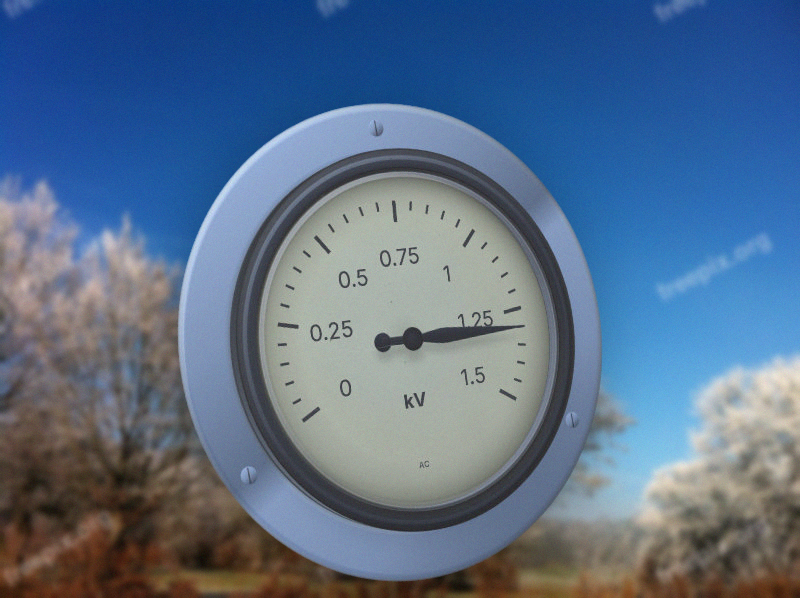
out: value=1.3 unit=kV
